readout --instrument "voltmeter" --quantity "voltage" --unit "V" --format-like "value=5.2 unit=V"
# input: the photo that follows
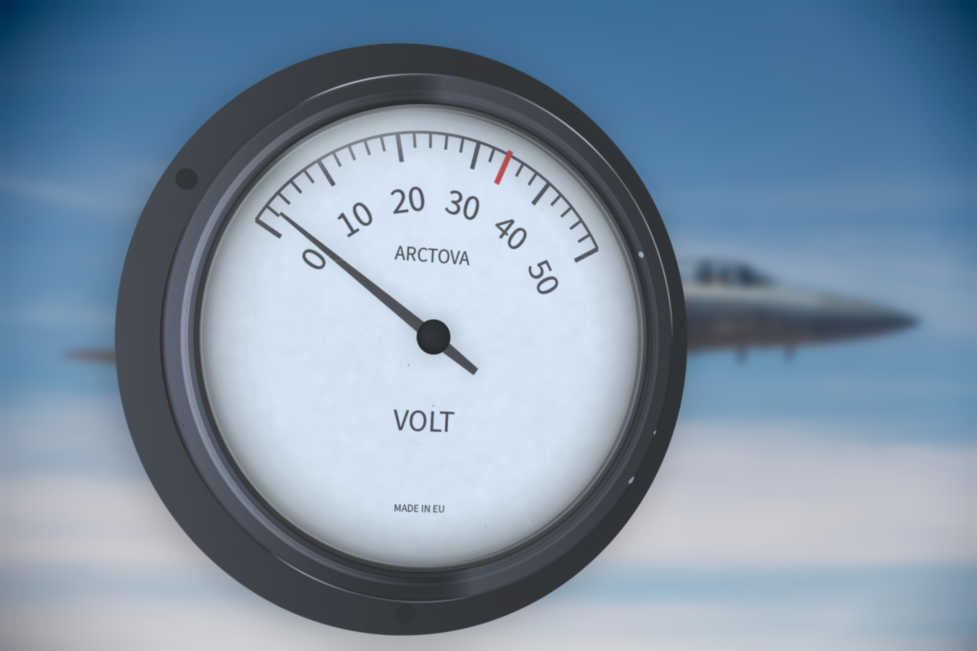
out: value=2 unit=V
